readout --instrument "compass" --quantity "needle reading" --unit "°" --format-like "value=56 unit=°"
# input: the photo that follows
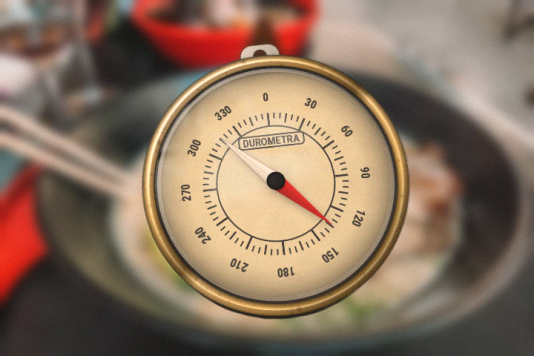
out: value=135 unit=°
